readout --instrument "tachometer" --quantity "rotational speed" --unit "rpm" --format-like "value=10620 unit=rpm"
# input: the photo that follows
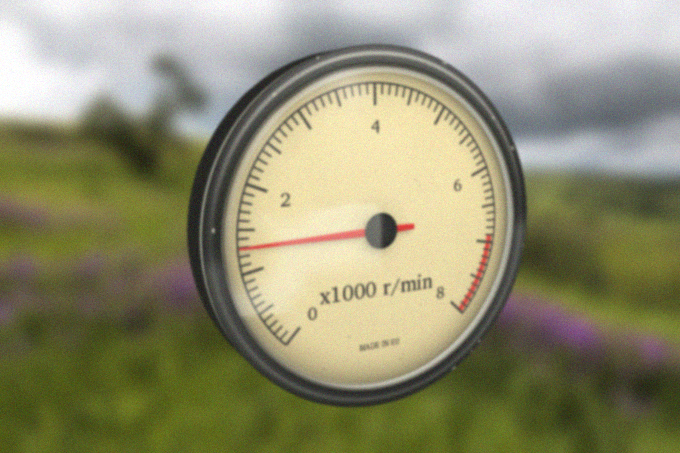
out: value=1300 unit=rpm
